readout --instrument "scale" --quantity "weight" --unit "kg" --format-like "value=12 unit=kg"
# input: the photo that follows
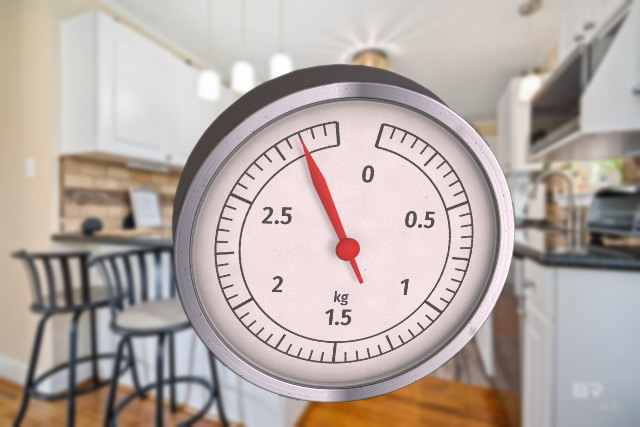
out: value=2.85 unit=kg
